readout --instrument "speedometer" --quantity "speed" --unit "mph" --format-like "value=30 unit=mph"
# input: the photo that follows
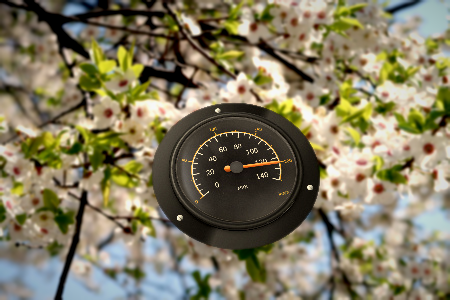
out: value=125 unit=mph
